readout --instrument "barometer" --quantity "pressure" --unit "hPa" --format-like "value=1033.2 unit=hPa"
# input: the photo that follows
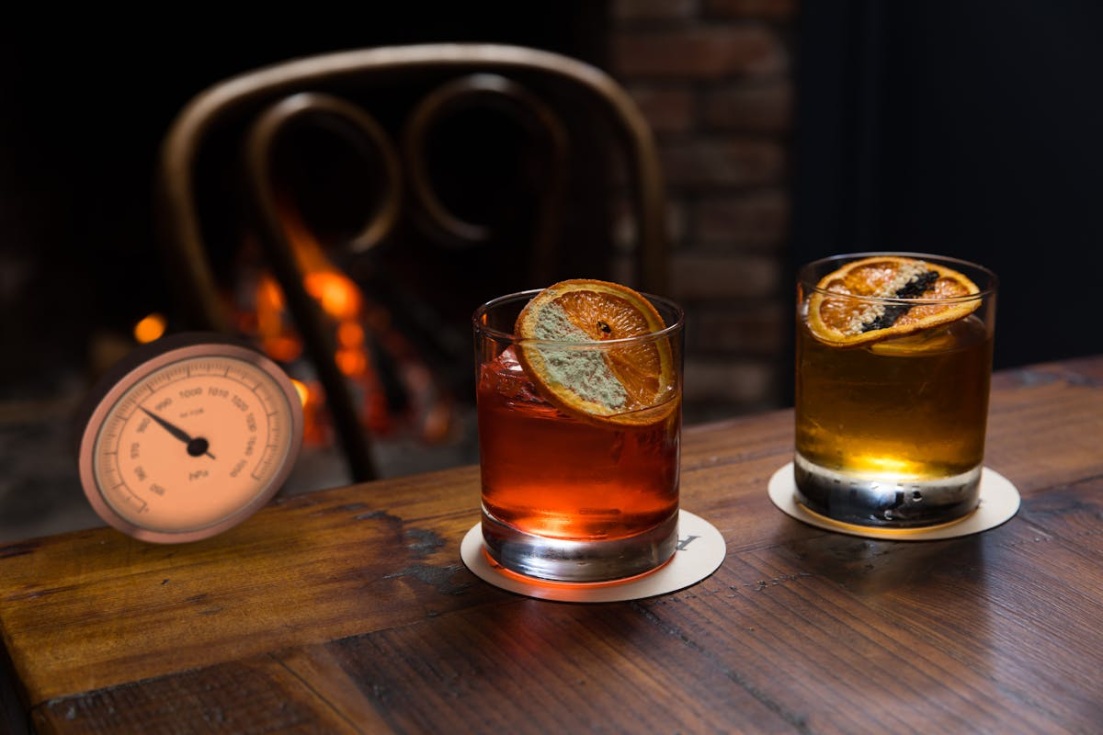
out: value=985 unit=hPa
